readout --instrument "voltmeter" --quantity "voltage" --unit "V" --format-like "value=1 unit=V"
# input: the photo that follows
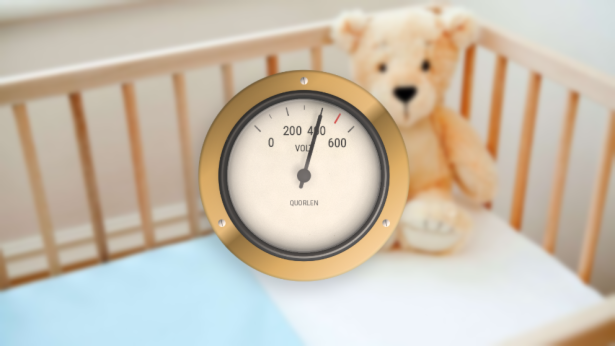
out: value=400 unit=V
